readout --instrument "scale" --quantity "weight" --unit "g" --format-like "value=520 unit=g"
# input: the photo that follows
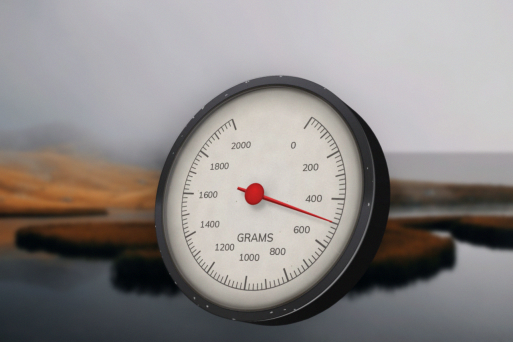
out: value=500 unit=g
